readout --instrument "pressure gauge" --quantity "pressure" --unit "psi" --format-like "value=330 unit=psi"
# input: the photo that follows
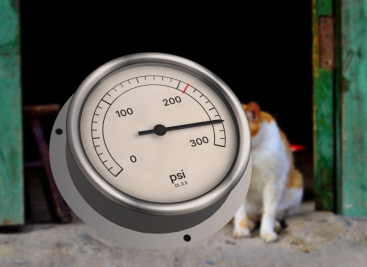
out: value=270 unit=psi
